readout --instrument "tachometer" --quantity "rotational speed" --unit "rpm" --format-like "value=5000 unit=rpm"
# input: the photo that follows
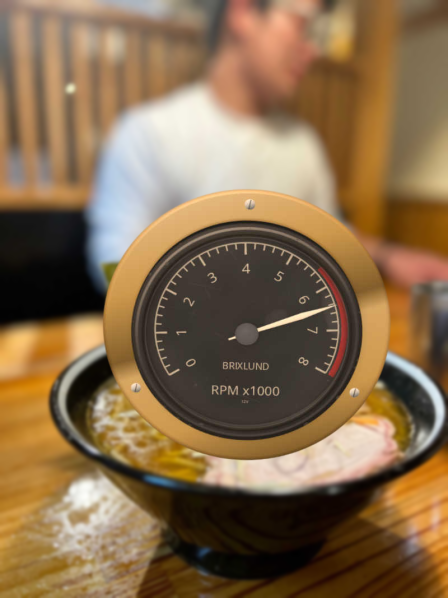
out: value=6400 unit=rpm
